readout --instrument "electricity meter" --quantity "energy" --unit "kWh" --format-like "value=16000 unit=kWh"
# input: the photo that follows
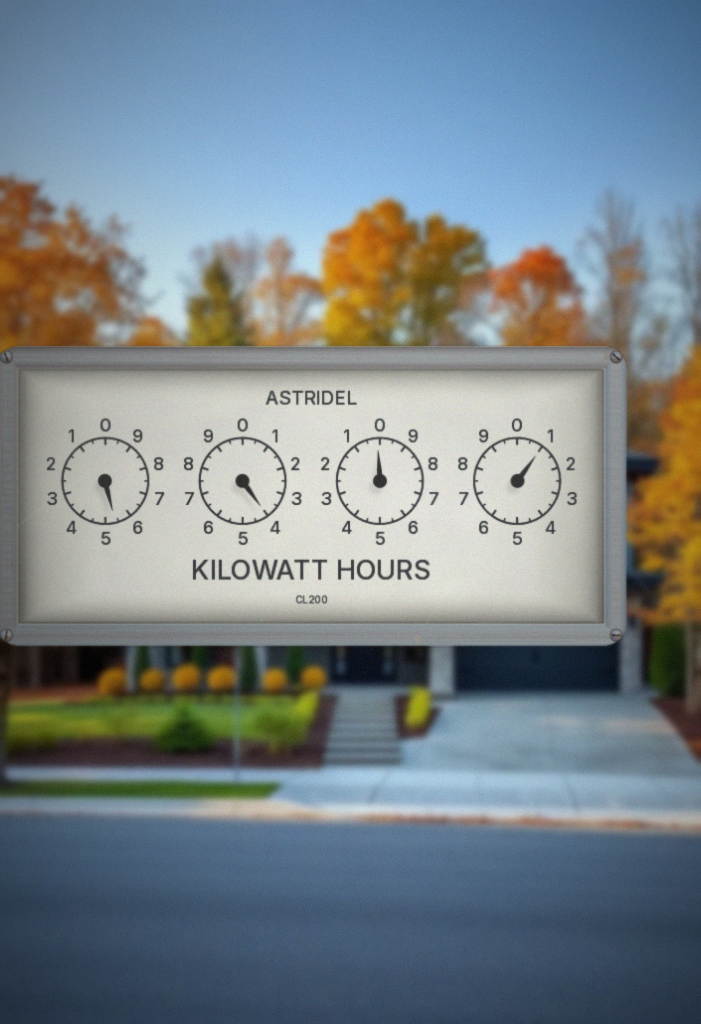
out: value=5401 unit=kWh
